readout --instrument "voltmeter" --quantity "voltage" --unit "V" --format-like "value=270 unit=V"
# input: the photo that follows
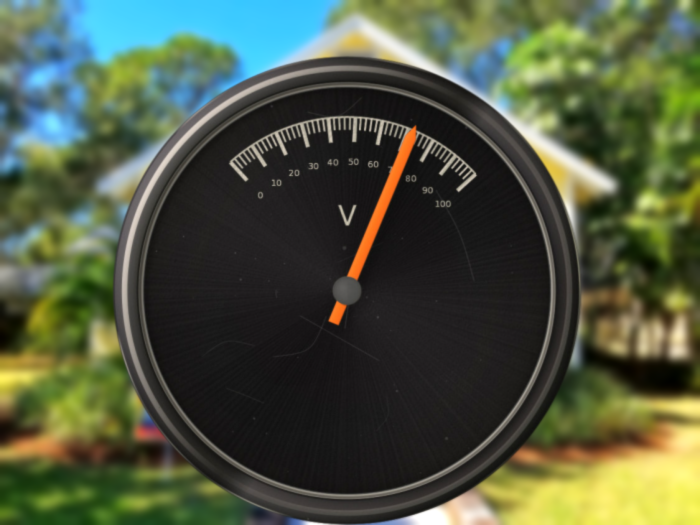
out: value=72 unit=V
